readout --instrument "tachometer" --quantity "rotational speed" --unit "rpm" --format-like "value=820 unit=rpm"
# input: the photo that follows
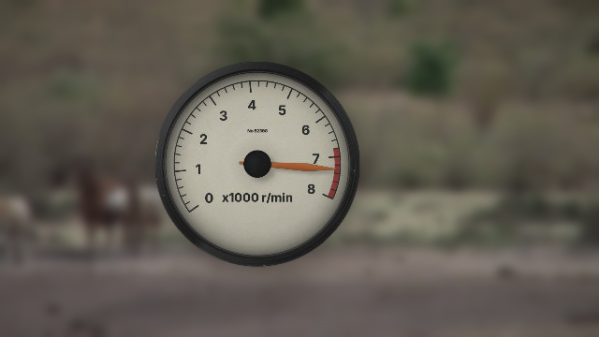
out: value=7300 unit=rpm
